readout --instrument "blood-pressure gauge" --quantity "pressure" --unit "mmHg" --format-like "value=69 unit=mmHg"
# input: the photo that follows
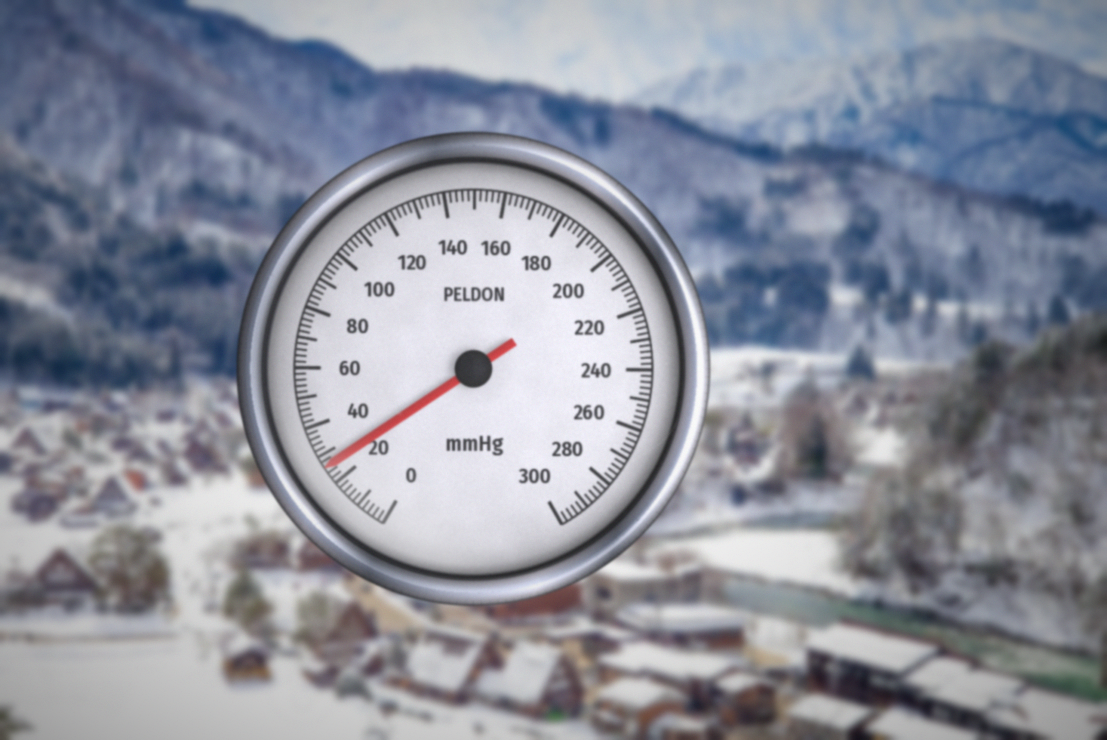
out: value=26 unit=mmHg
